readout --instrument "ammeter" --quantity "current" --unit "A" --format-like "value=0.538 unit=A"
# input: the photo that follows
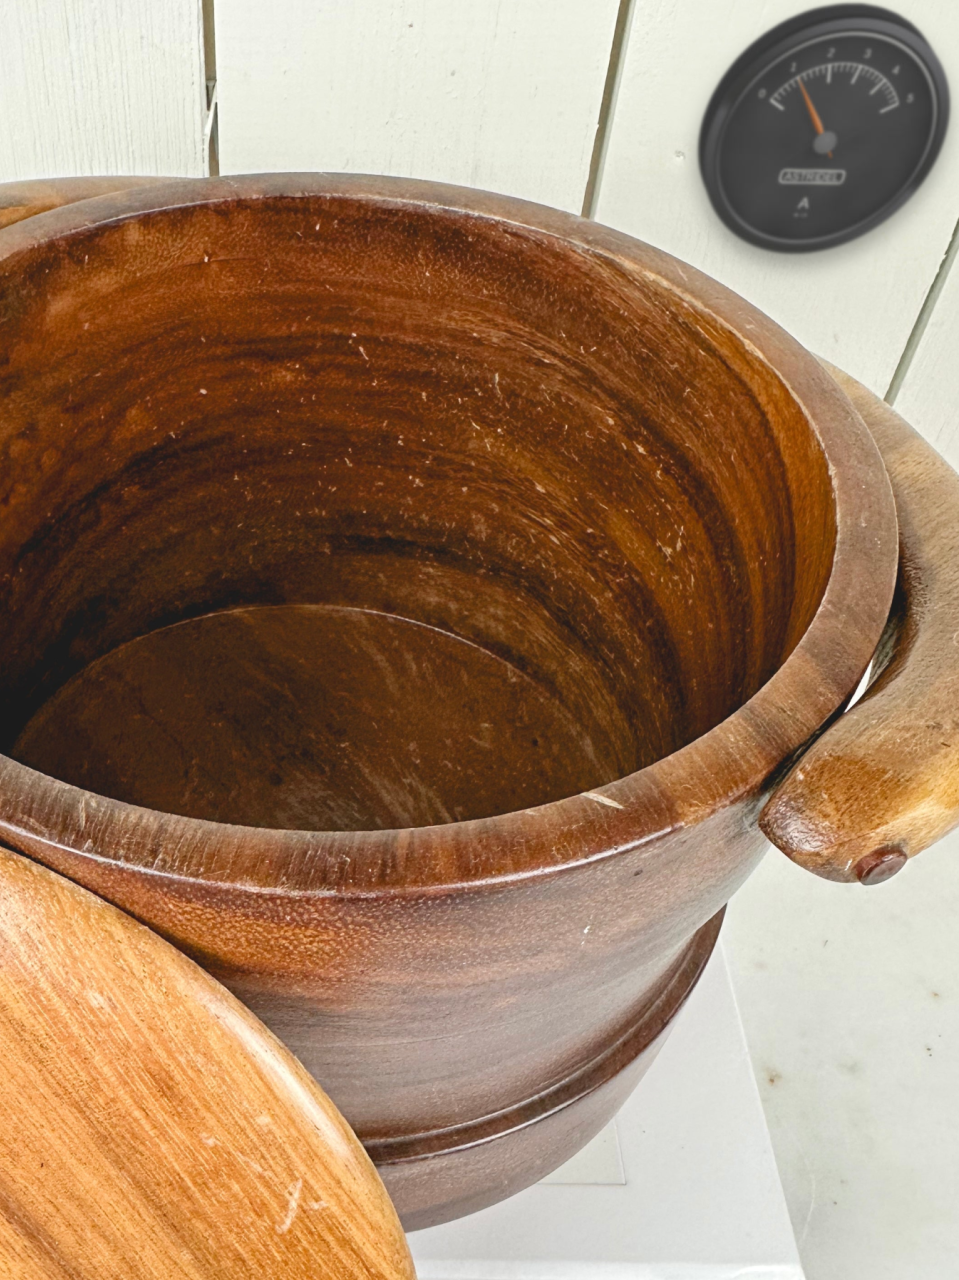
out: value=1 unit=A
